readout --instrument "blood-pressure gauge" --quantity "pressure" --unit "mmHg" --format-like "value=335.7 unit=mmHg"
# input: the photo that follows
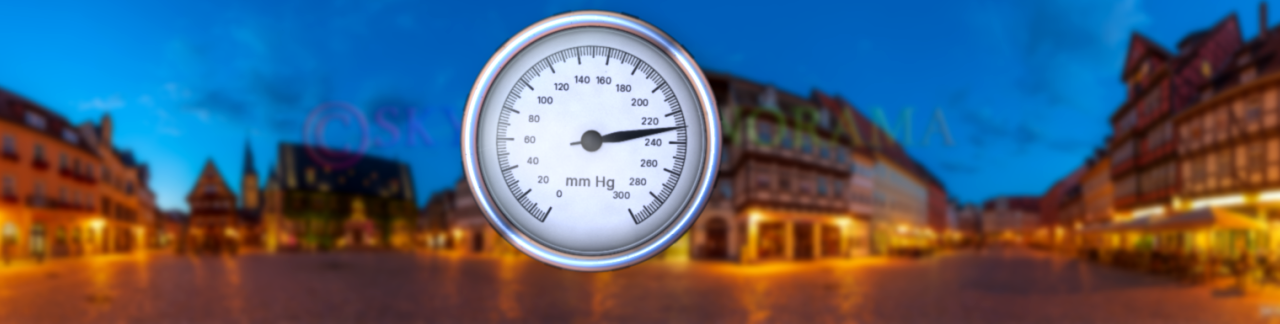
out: value=230 unit=mmHg
